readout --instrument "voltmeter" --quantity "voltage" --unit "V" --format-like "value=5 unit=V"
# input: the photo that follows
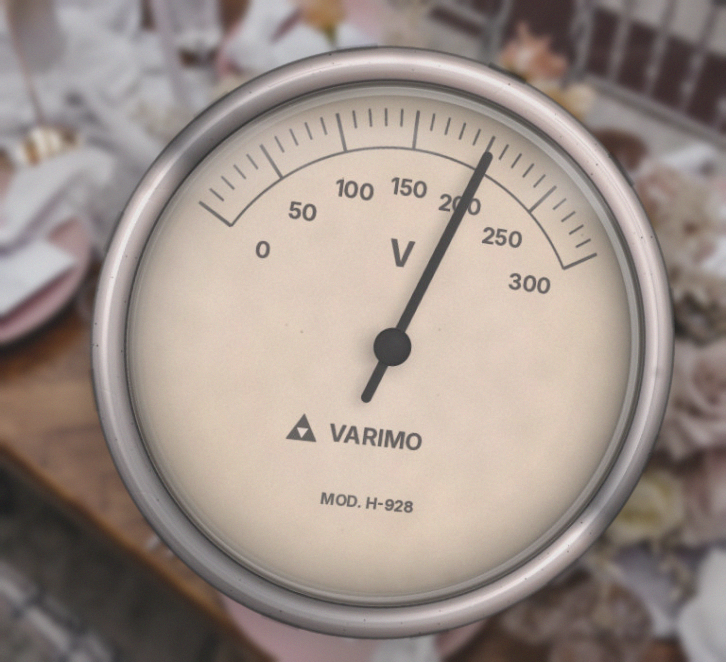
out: value=200 unit=V
